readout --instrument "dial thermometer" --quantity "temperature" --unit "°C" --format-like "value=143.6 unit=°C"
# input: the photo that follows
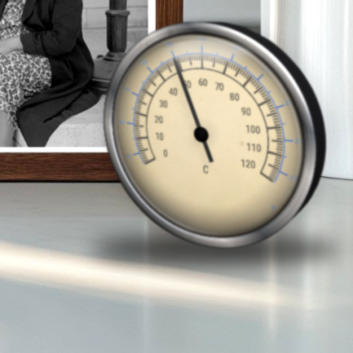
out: value=50 unit=°C
